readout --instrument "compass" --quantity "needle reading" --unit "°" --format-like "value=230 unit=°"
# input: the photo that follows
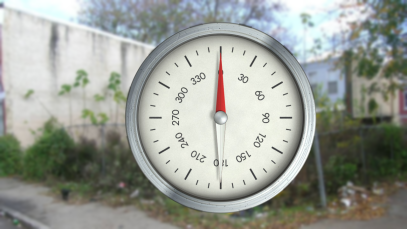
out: value=0 unit=°
